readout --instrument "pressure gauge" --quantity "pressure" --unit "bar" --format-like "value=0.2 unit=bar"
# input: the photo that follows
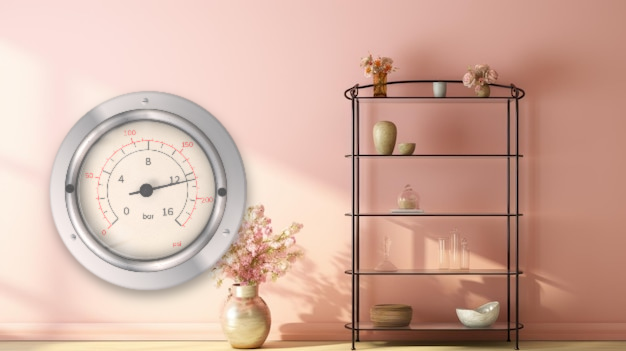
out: value=12.5 unit=bar
